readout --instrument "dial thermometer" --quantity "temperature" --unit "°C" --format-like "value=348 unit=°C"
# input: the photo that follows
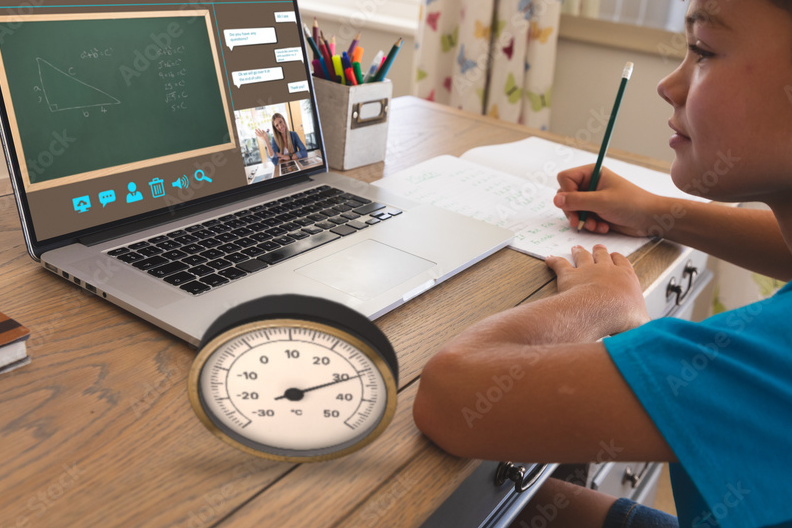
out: value=30 unit=°C
